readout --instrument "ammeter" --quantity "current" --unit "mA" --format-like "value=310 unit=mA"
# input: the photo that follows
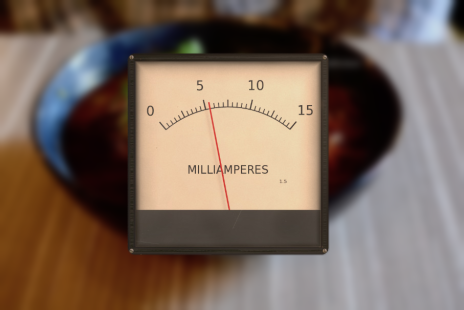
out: value=5.5 unit=mA
